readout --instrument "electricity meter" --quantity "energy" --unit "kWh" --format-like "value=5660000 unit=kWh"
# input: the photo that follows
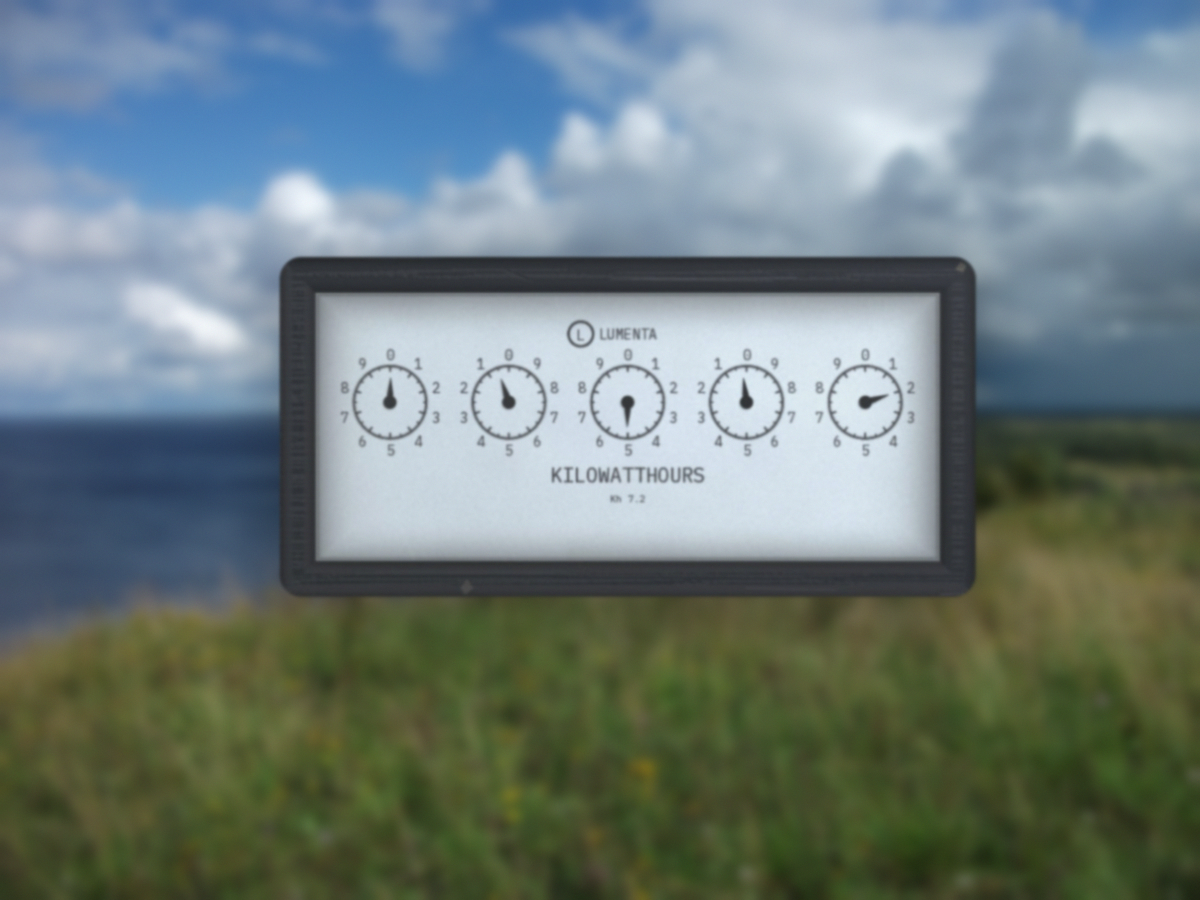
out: value=502 unit=kWh
